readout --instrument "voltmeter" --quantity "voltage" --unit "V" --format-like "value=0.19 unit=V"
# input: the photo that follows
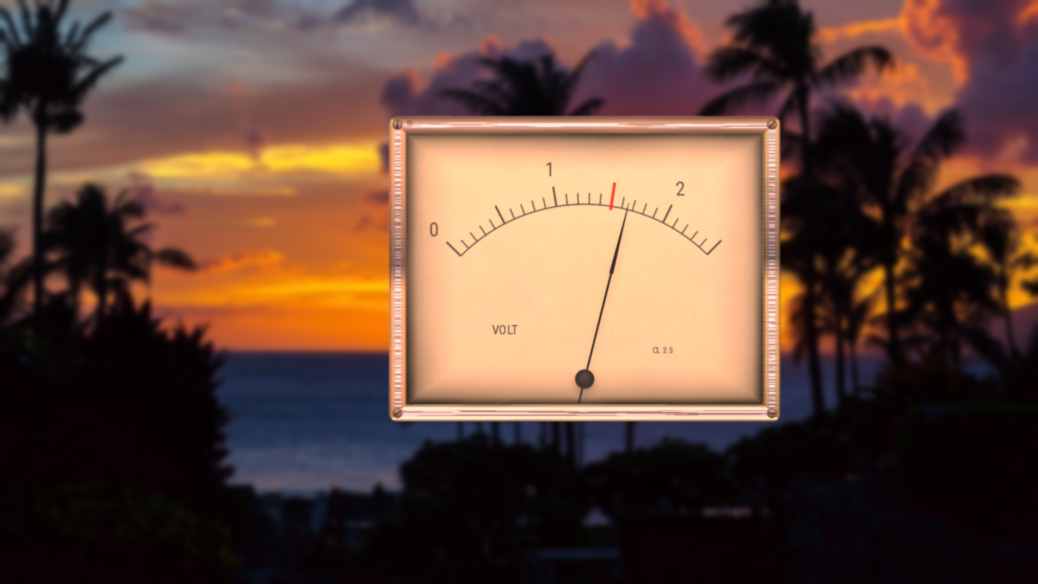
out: value=1.65 unit=V
